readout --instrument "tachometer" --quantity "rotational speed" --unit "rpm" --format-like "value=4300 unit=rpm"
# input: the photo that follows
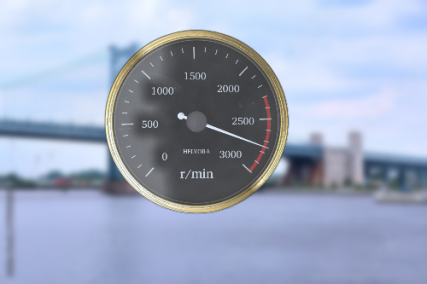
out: value=2750 unit=rpm
